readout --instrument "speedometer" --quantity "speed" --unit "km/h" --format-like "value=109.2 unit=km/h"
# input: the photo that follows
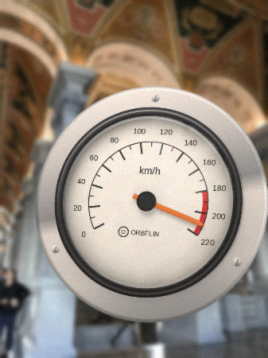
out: value=210 unit=km/h
